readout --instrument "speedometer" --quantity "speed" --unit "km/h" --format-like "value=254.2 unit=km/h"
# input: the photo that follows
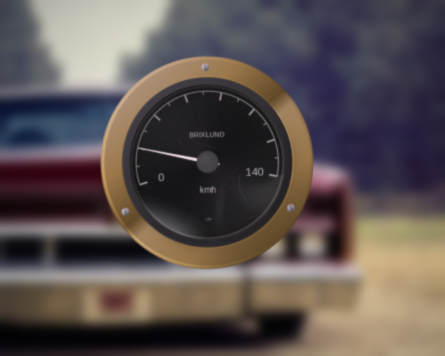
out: value=20 unit=km/h
